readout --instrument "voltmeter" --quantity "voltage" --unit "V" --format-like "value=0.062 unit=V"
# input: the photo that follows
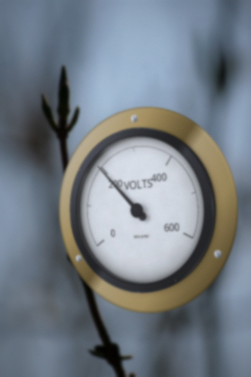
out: value=200 unit=V
